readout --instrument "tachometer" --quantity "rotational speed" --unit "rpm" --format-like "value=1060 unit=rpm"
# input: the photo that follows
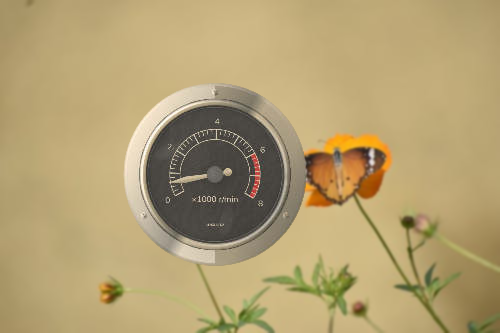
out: value=600 unit=rpm
